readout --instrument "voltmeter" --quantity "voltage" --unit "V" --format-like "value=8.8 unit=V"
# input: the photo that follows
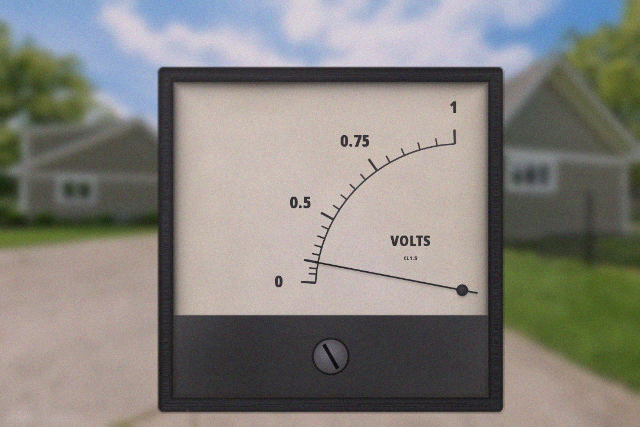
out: value=0.25 unit=V
